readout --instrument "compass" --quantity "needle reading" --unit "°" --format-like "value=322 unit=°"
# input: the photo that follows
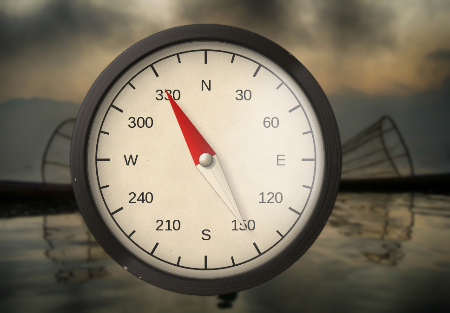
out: value=330 unit=°
